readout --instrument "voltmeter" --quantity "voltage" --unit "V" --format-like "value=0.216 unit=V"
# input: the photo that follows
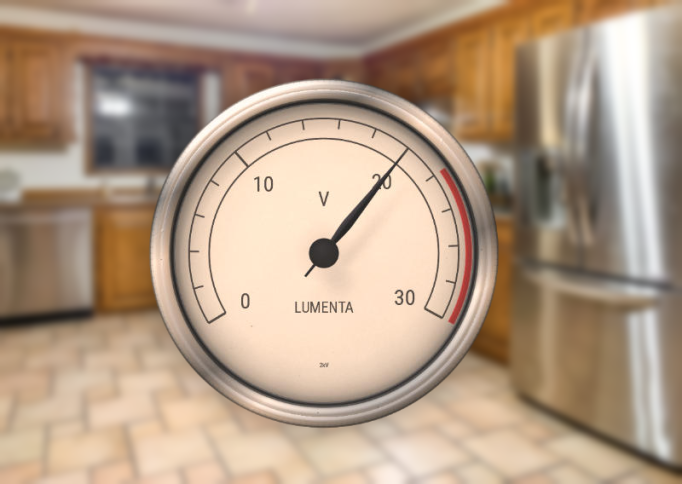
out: value=20 unit=V
